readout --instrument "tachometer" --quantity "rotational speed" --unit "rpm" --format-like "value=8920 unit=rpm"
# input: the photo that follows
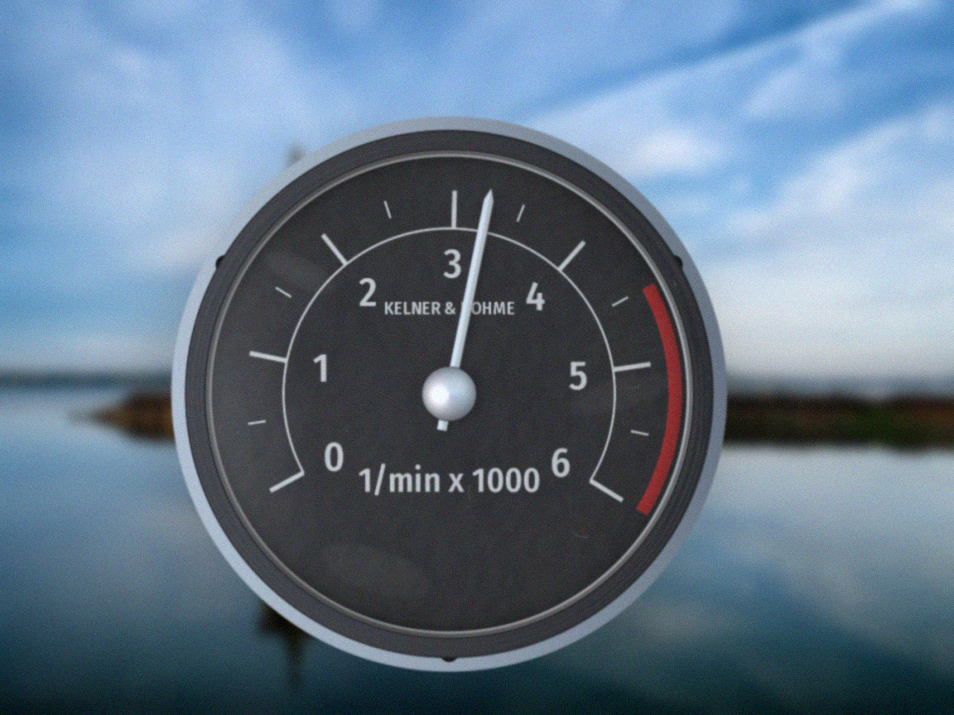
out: value=3250 unit=rpm
